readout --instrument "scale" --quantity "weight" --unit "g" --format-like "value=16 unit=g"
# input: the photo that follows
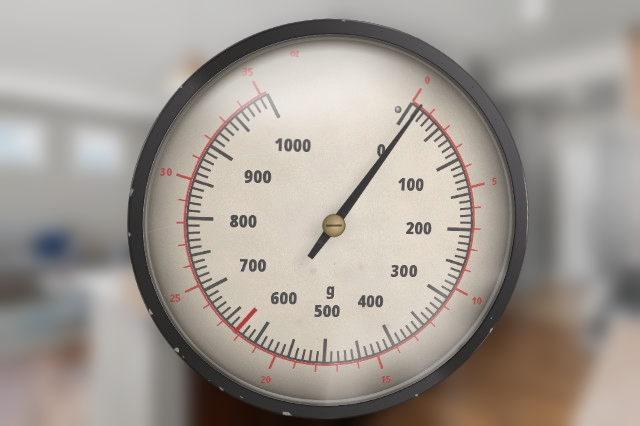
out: value=10 unit=g
